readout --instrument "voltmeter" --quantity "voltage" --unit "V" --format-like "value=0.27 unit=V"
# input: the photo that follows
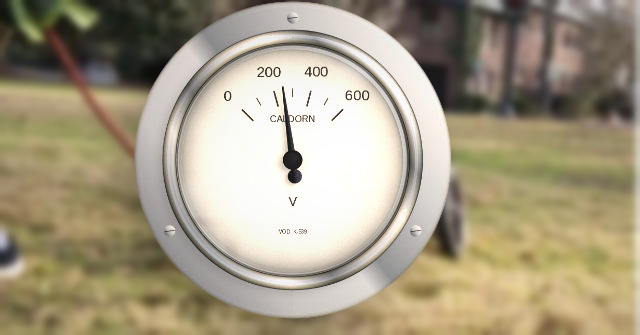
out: value=250 unit=V
